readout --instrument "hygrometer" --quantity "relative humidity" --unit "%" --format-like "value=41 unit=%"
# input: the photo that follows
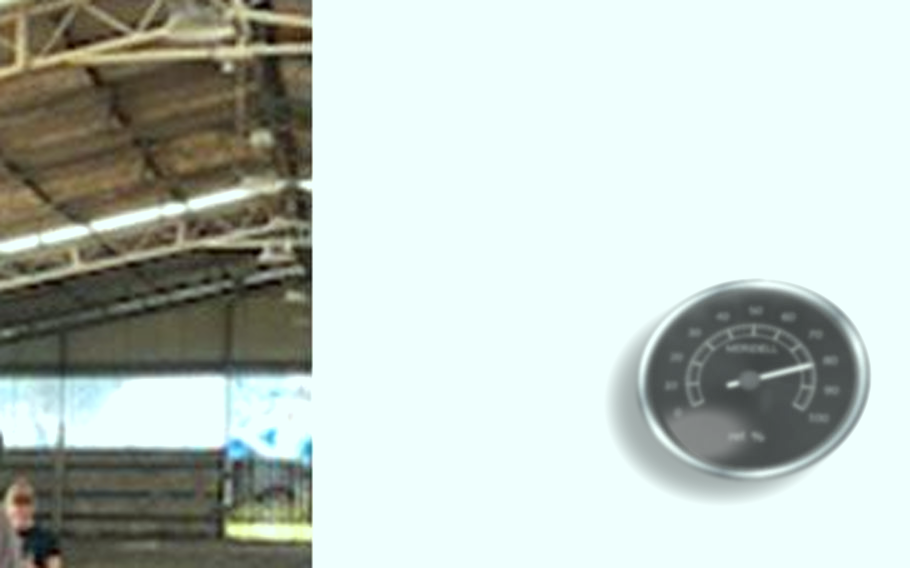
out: value=80 unit=%
